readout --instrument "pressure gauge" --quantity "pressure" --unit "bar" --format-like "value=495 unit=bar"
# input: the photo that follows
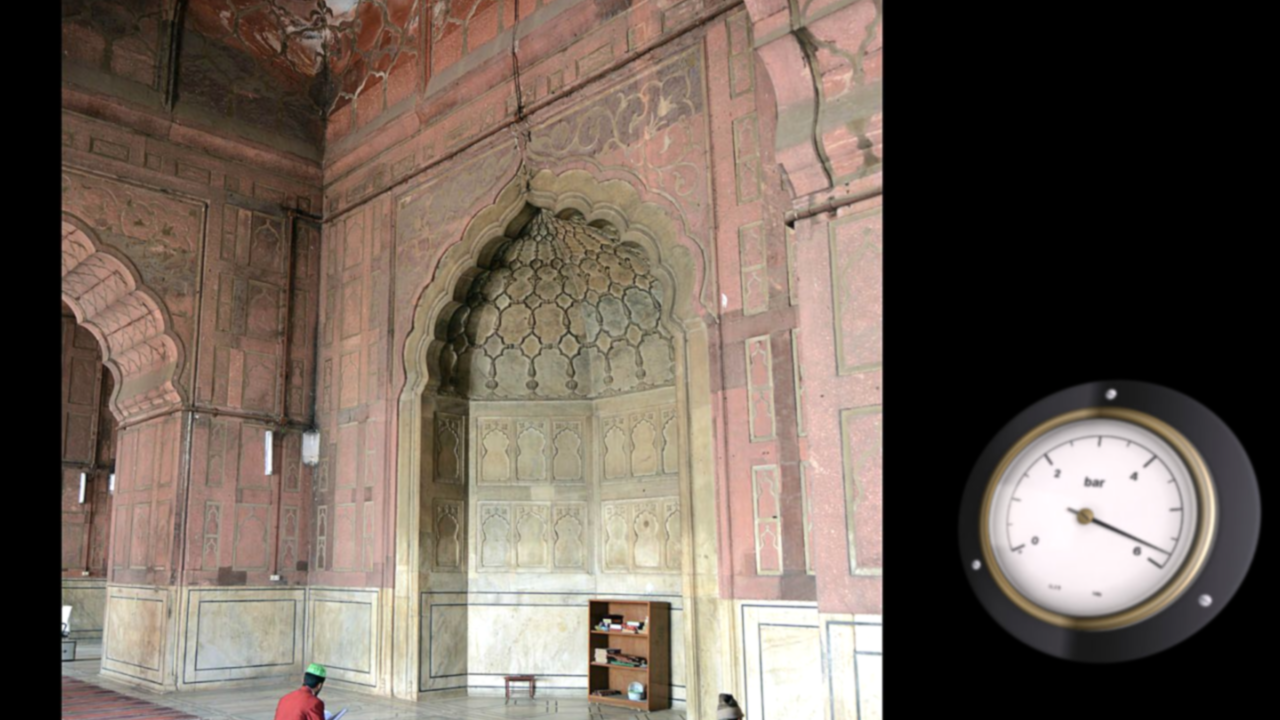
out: value=5.75 unit=bar
